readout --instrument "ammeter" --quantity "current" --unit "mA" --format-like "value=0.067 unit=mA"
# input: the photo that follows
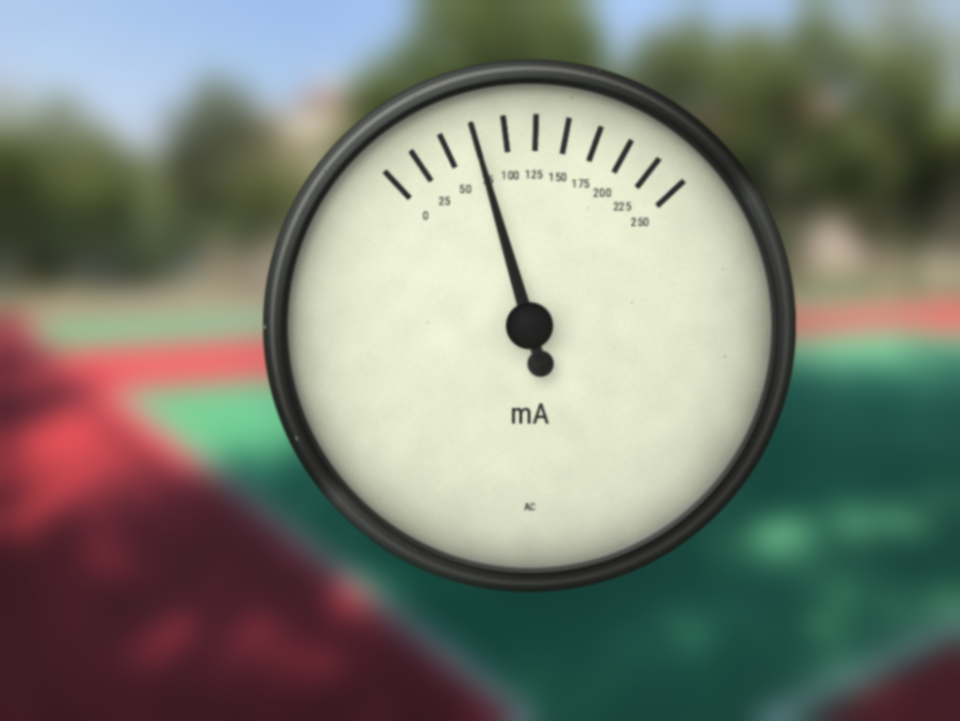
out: value=75 unit=mA
